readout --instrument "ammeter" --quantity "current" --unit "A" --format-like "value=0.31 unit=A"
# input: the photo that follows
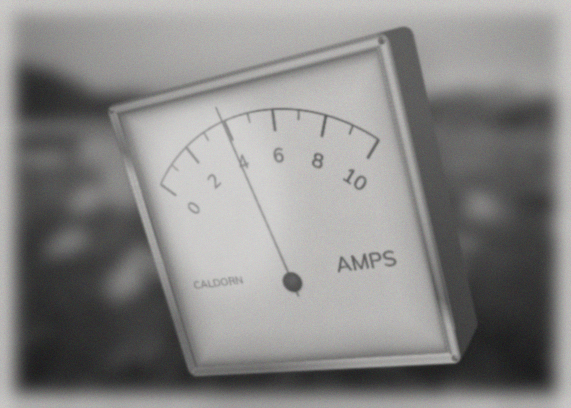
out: value=4 unit=A
